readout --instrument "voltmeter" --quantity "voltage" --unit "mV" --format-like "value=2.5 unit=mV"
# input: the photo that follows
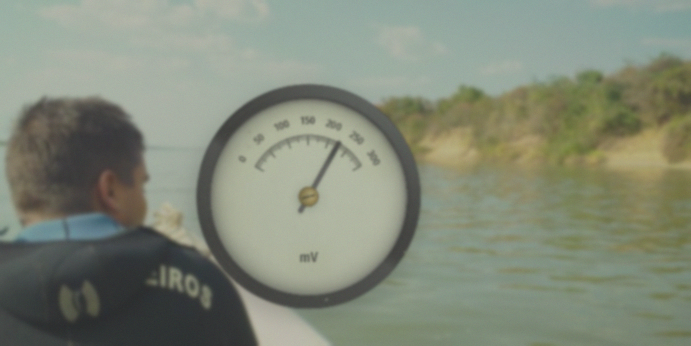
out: value=225 unit=mV
